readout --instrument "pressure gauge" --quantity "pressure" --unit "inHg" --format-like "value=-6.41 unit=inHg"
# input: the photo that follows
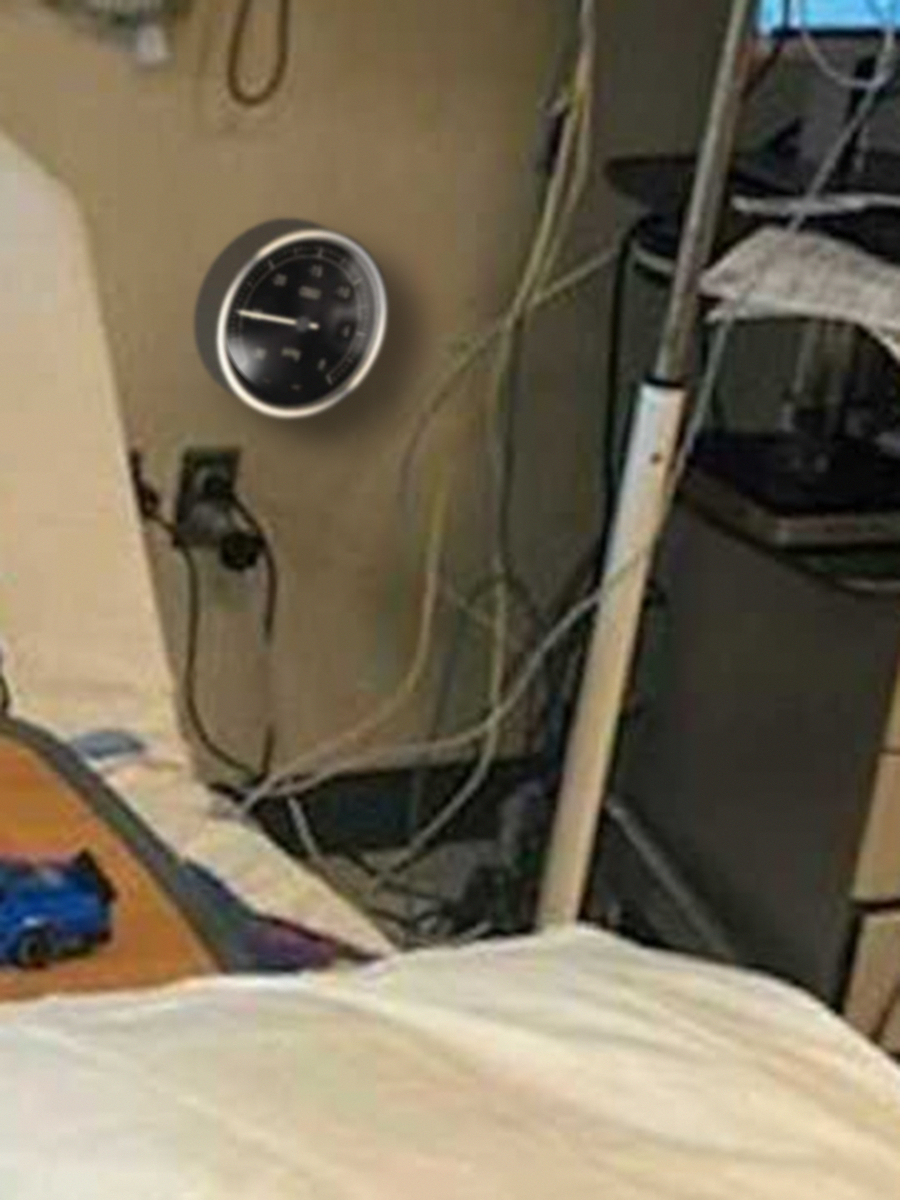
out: value=-25 unit=inHg
